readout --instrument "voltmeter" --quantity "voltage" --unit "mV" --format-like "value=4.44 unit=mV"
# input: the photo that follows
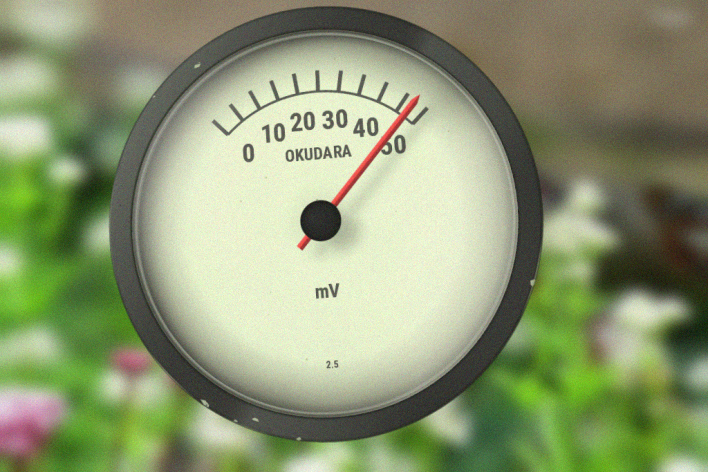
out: value=47.5 unit=mV
